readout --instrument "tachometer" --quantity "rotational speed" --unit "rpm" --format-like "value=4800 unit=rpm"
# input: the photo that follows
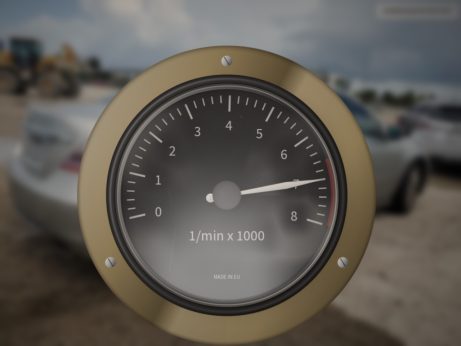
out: value=7000 unit=rpm
